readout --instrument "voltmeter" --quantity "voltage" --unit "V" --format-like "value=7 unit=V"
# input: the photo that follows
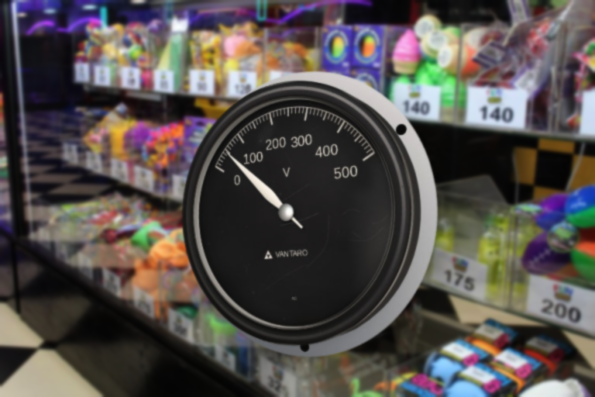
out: value=50 unit=V
